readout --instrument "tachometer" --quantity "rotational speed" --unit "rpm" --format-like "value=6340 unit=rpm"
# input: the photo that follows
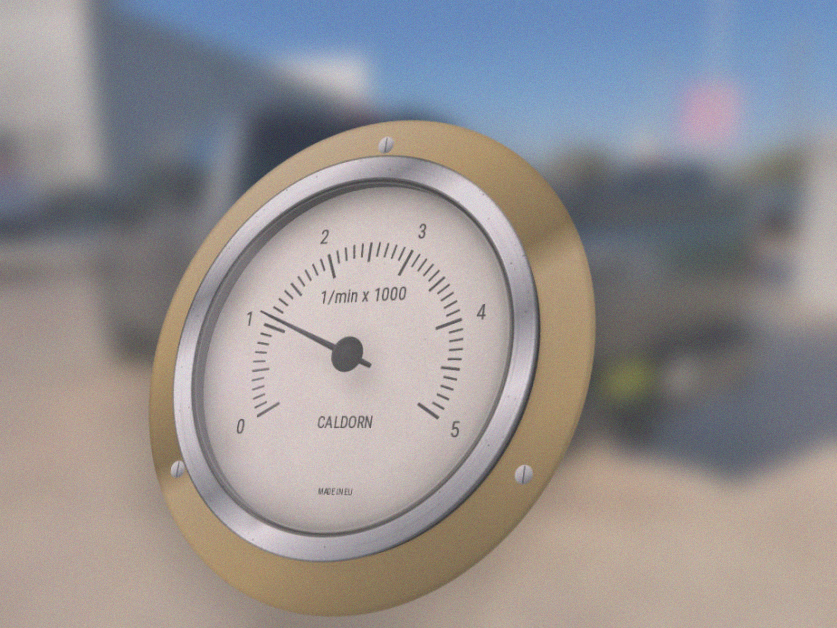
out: value=1100 unit=rpm
